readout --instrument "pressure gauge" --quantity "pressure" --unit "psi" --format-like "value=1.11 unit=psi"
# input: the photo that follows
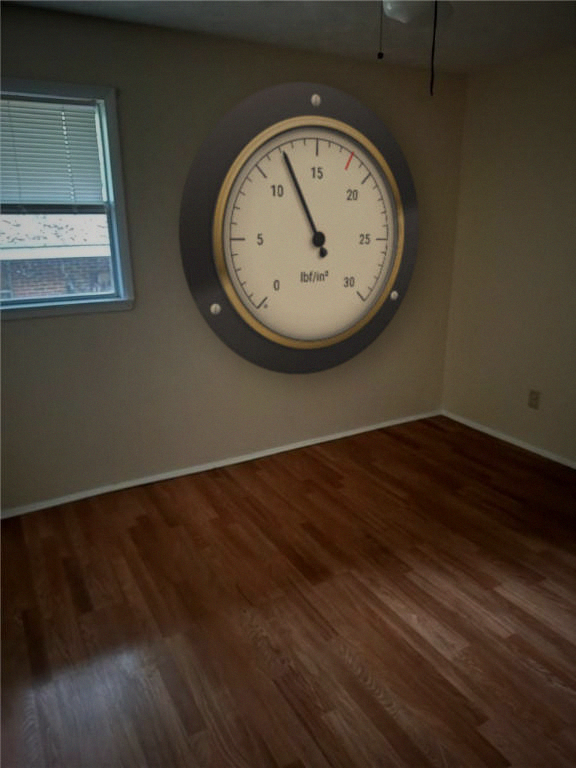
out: value=12 unit=psi
